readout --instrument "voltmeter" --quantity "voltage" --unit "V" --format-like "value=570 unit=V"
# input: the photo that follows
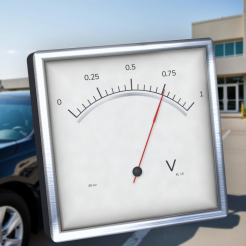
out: value=0.75 unit=V
